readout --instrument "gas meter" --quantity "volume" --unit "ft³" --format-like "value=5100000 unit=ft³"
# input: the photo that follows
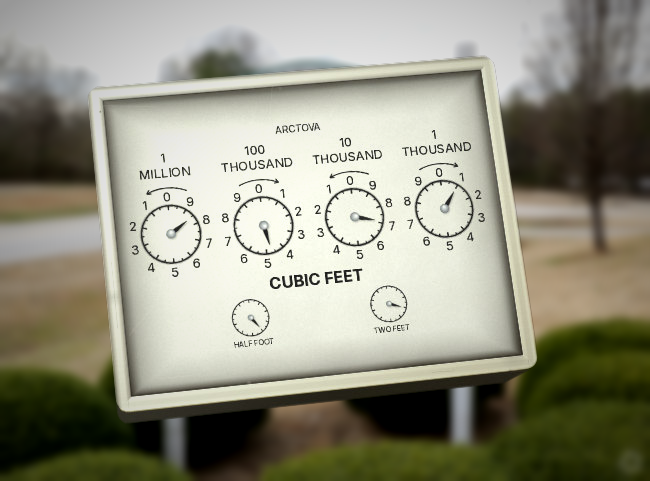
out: value=847100 unit=ft³
